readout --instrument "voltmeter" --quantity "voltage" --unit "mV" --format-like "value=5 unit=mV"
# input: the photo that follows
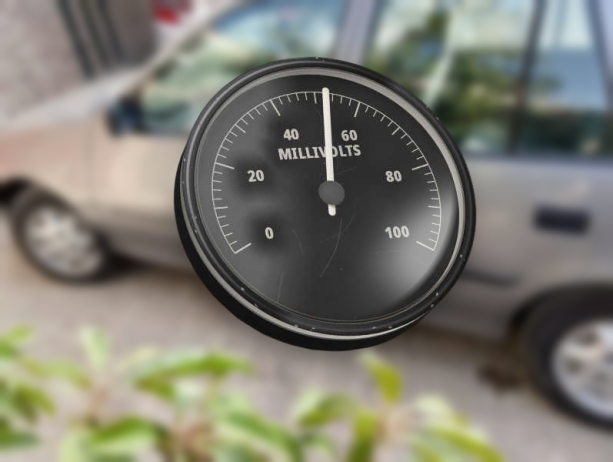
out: value=52 unit=mV
